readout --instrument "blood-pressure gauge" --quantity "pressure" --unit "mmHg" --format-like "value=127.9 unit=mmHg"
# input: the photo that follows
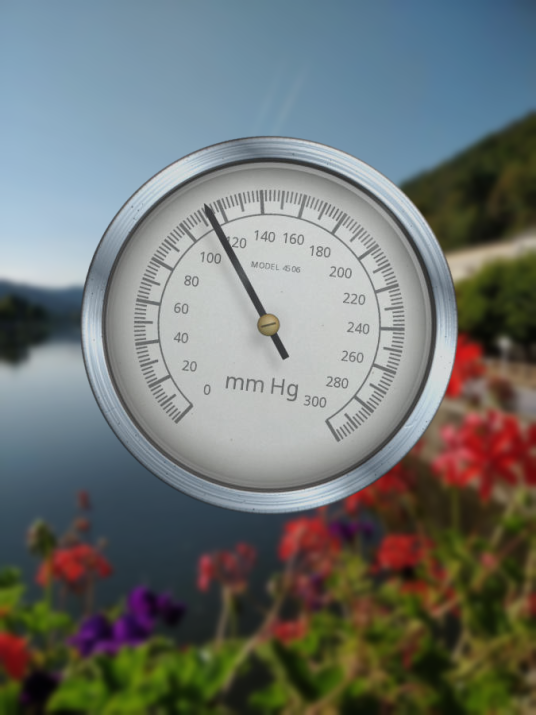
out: value=114 unit=mmHg
